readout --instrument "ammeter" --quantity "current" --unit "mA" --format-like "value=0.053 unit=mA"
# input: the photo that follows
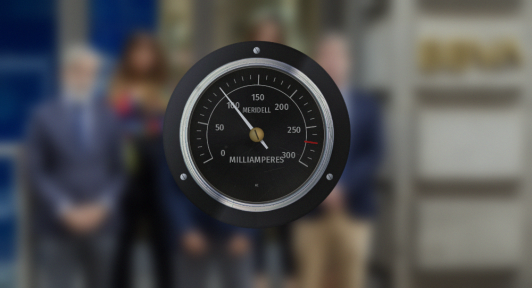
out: value=100 unit=mA
